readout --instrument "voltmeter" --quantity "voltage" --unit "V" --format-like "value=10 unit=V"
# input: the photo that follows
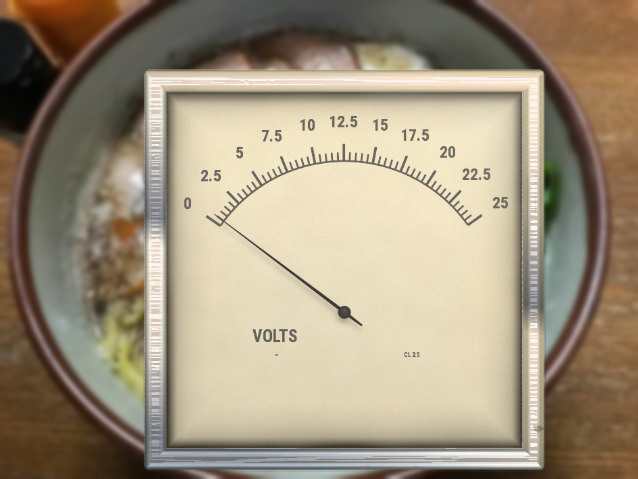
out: value=0.5 unit=V
